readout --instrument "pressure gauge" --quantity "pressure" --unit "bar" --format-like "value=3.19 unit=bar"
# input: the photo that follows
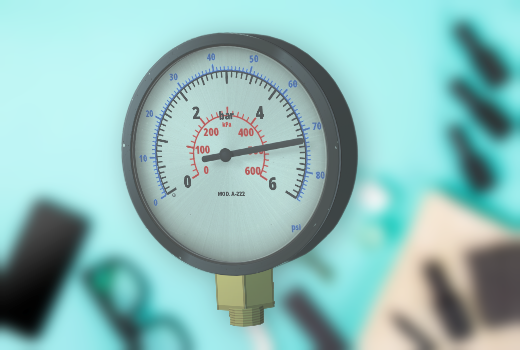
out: value=5 unit=bar
